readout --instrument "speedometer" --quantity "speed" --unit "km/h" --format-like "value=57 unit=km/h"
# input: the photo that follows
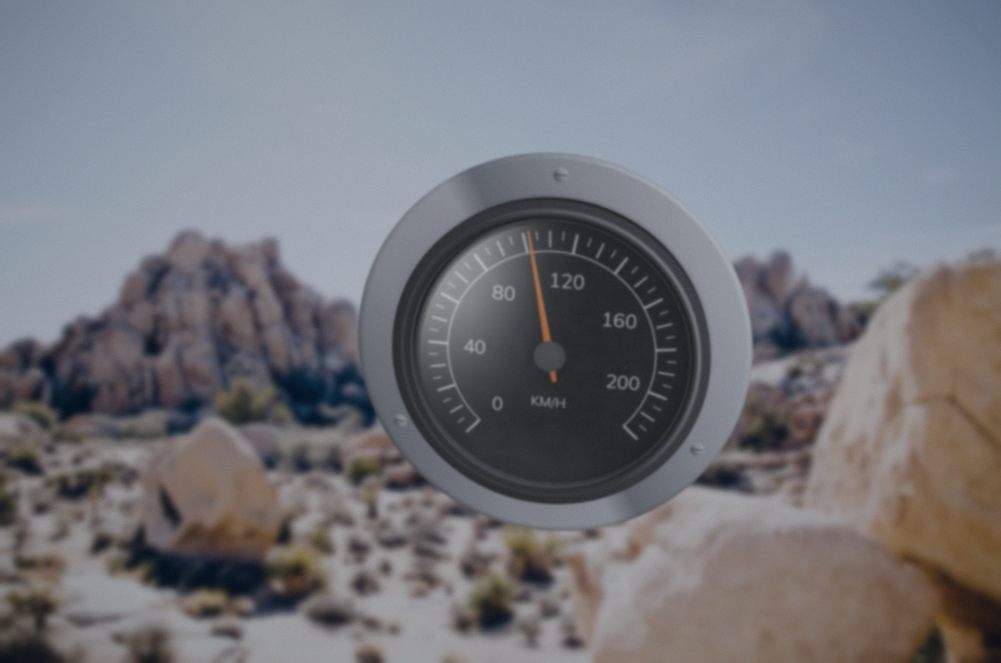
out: value=102.5 unit=km/h
